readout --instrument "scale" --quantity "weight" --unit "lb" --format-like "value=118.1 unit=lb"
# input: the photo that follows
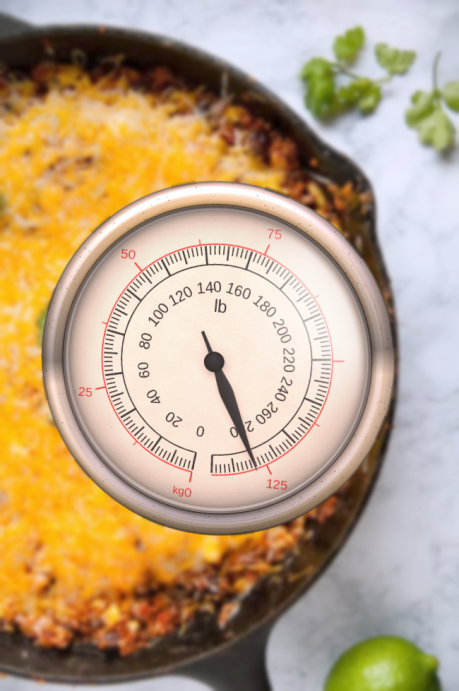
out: value=280 unit=lb
